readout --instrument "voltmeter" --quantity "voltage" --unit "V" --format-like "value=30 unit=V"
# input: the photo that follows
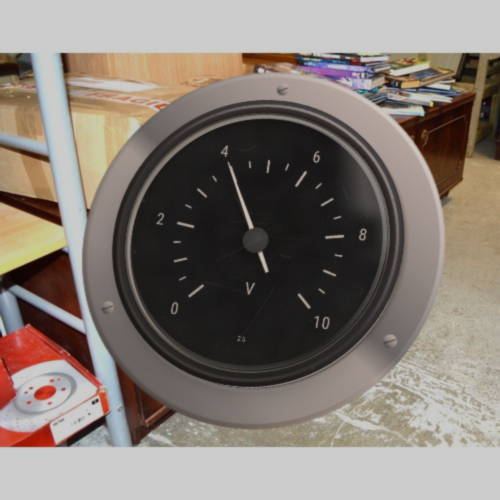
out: value=4 unit=V
